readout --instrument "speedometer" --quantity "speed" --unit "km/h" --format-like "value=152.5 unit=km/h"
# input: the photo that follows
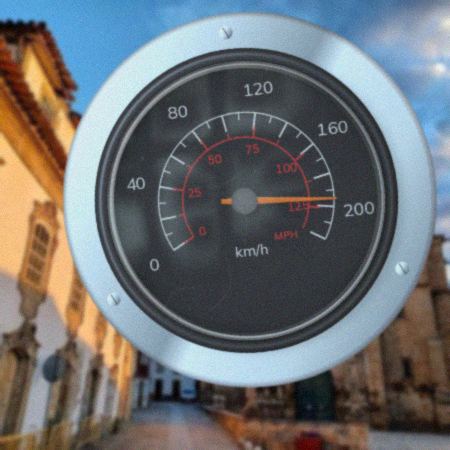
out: value=195 unit=km/h
